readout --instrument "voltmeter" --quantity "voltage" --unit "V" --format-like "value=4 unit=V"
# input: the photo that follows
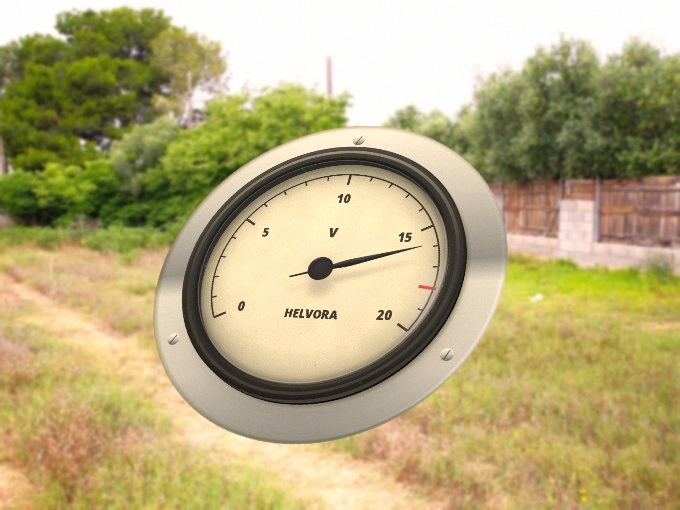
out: value=16 unit=V
